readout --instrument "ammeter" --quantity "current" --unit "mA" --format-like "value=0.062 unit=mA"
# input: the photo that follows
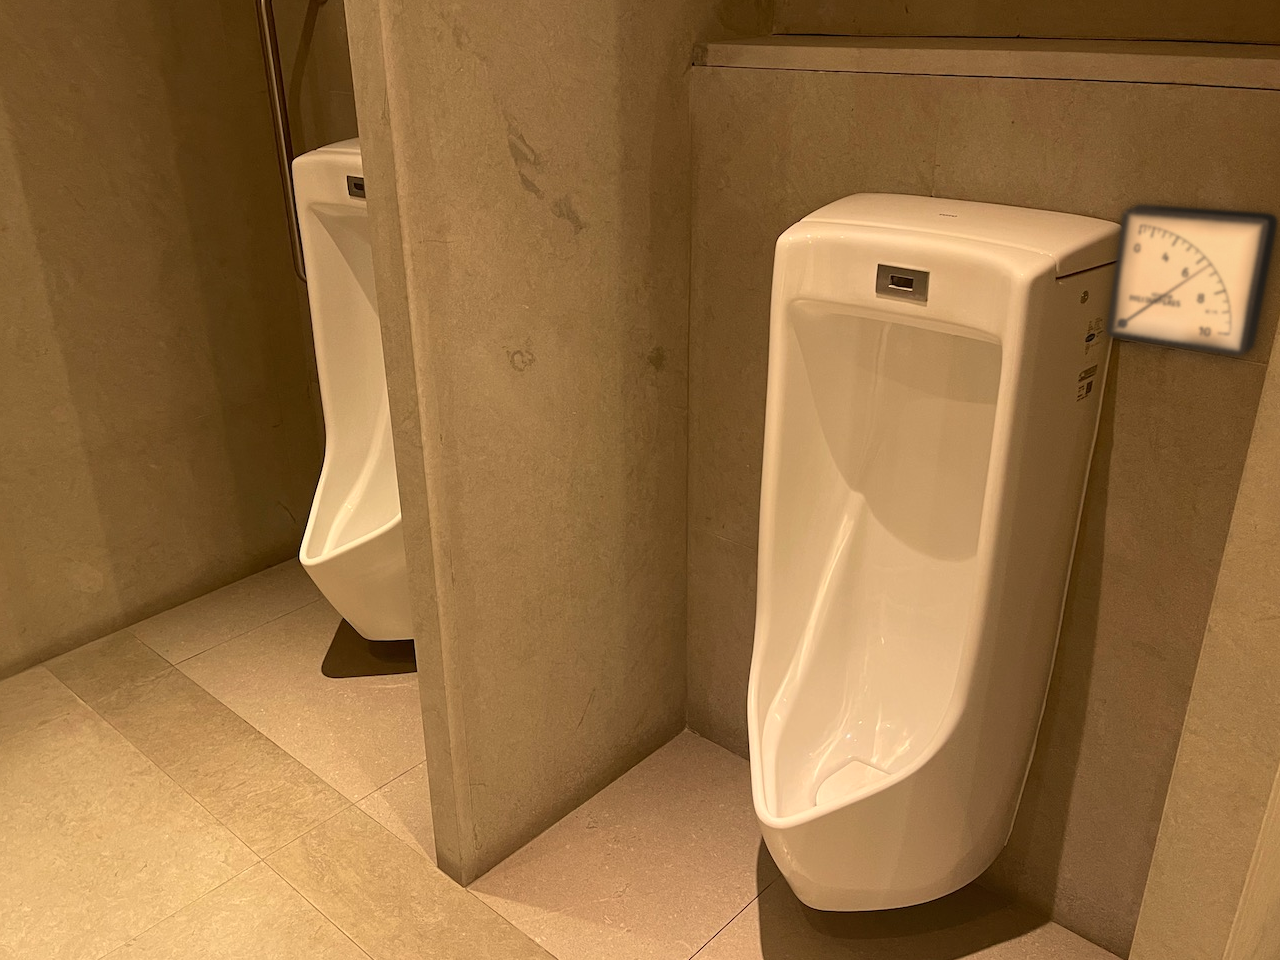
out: value=6.5 unit=mA
